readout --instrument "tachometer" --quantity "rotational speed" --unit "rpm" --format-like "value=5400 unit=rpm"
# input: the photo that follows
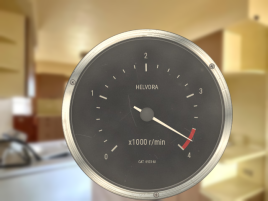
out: value=3800 unit=rpm
